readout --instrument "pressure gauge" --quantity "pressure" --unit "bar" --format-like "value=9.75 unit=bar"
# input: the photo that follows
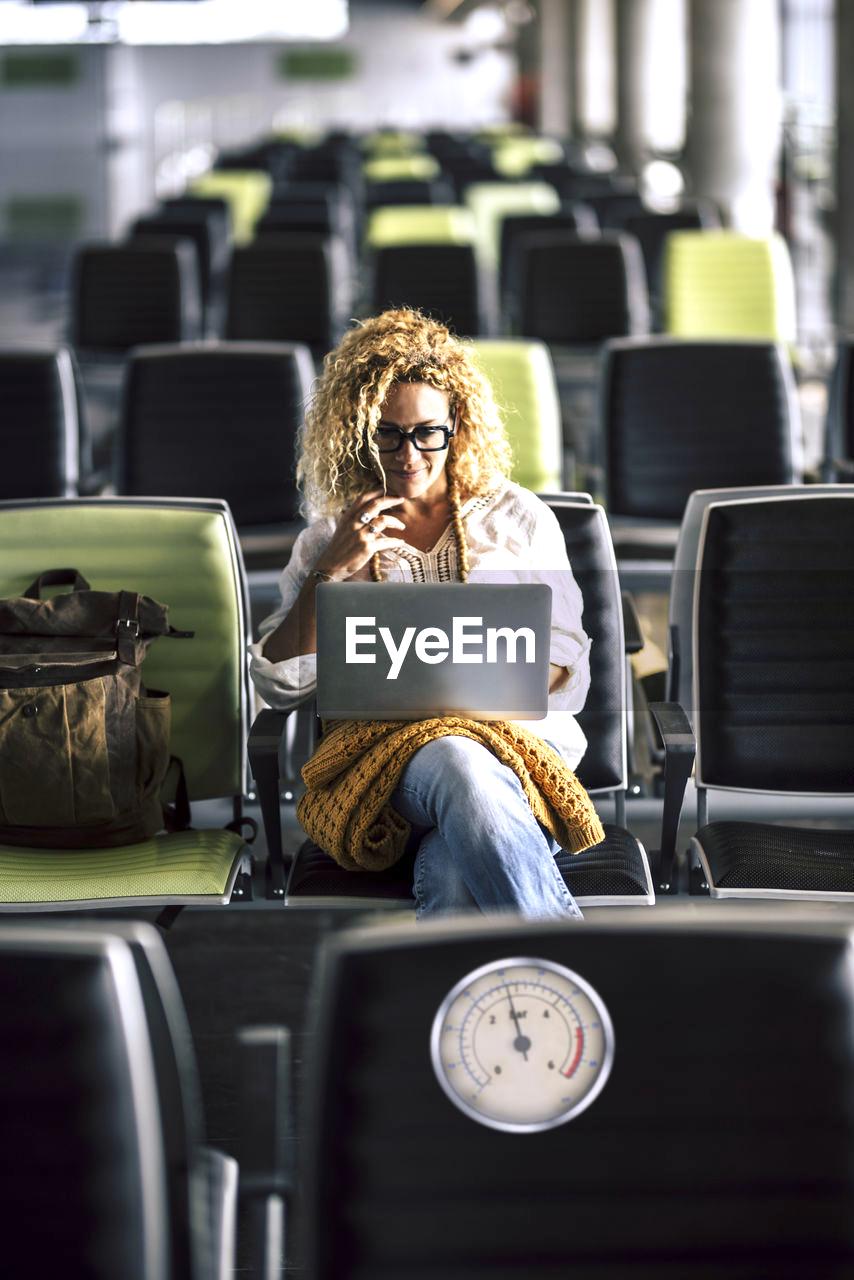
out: value=2.8 unit=bar
